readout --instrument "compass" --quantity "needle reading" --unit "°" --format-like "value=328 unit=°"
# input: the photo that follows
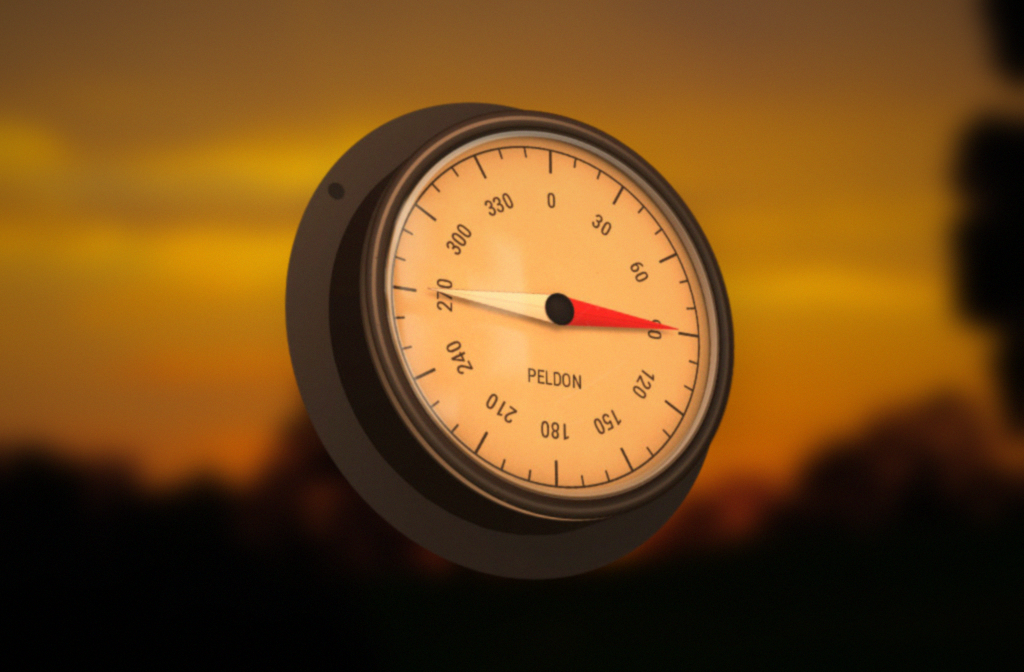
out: value=90 unit=°
